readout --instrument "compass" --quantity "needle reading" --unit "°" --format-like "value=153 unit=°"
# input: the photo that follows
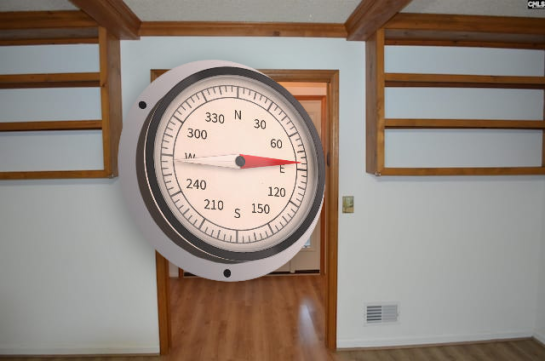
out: value=85 unit=°
